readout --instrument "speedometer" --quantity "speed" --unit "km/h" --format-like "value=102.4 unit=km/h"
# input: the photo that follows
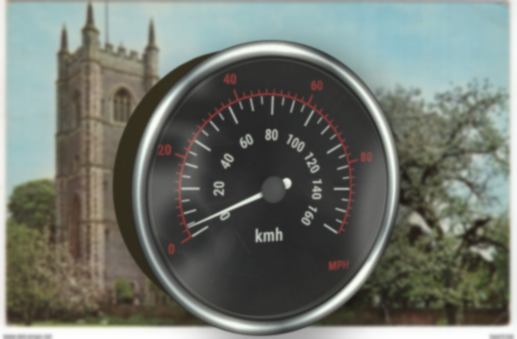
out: value=5 unit=km/h
